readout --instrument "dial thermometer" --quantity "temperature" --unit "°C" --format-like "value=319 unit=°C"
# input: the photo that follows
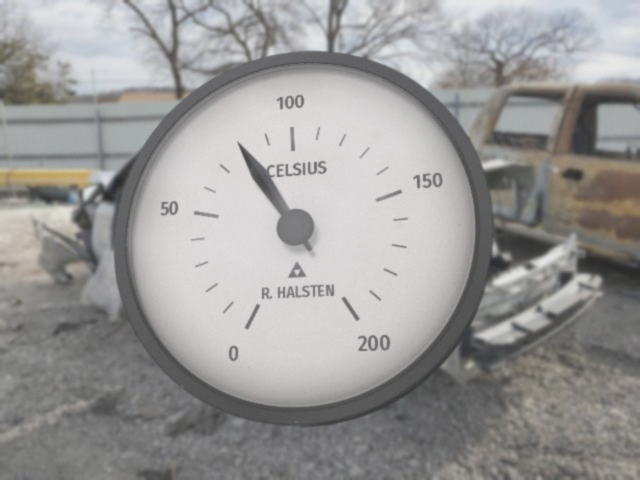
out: value=80 unit=°C
